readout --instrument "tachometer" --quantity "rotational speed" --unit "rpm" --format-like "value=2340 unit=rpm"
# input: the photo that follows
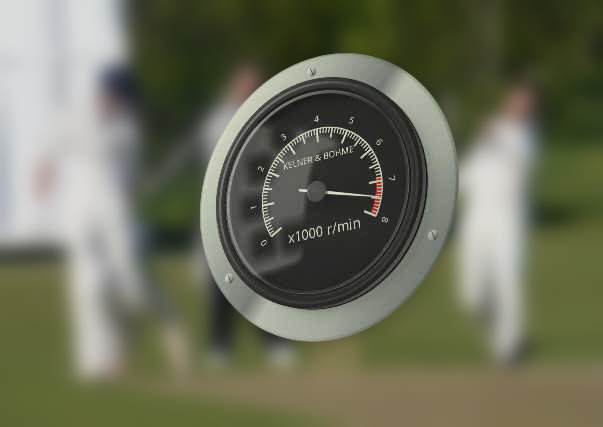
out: value=7500 unit=rpm
